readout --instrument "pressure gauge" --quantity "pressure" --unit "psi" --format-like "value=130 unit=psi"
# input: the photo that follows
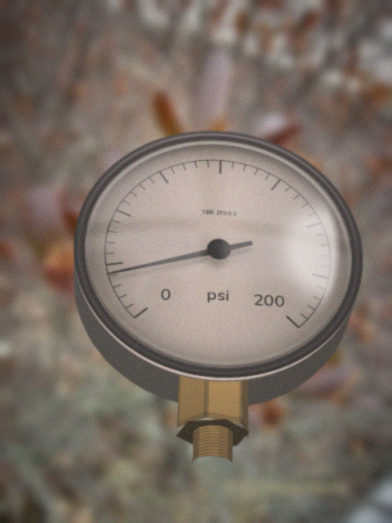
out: value=20 unit=psi
